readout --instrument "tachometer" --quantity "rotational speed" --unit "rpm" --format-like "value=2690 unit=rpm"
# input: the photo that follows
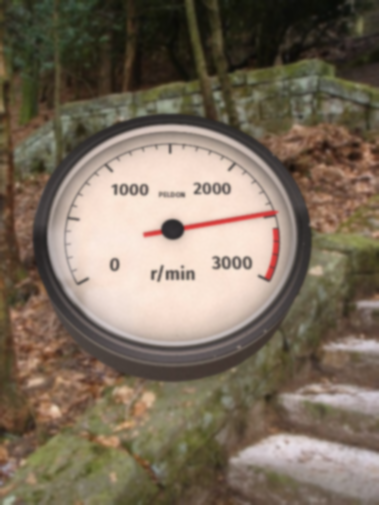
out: value=2500 unit=rpm
